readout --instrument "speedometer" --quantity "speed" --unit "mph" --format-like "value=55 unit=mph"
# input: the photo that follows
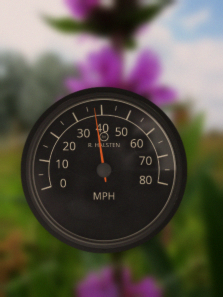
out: value=37.5 unit=mph
